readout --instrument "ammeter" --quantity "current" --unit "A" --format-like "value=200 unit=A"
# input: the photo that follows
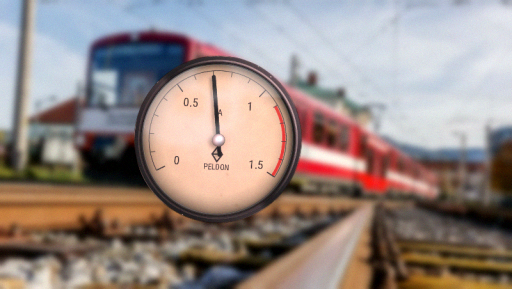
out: value=0.7 unit=A
